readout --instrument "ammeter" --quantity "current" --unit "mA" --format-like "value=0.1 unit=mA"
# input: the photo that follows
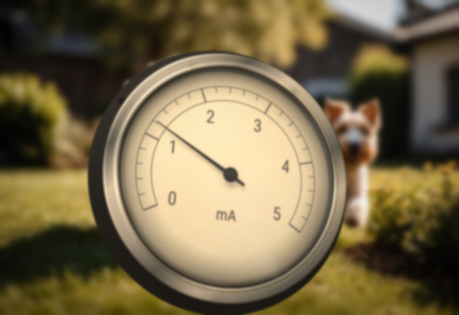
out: value=1.2 unit=mA
